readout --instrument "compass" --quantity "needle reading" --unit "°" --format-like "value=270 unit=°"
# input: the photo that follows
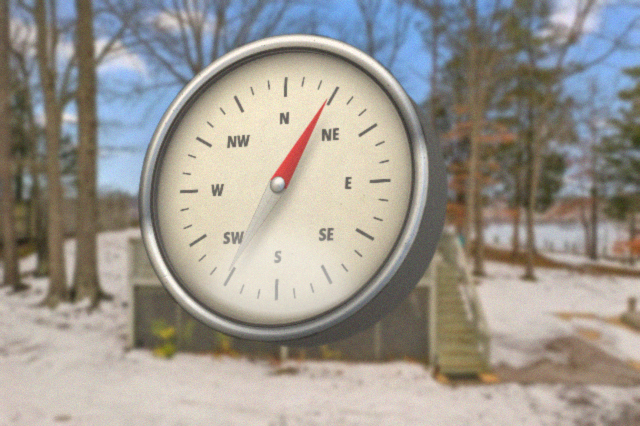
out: value=30 unit=°
